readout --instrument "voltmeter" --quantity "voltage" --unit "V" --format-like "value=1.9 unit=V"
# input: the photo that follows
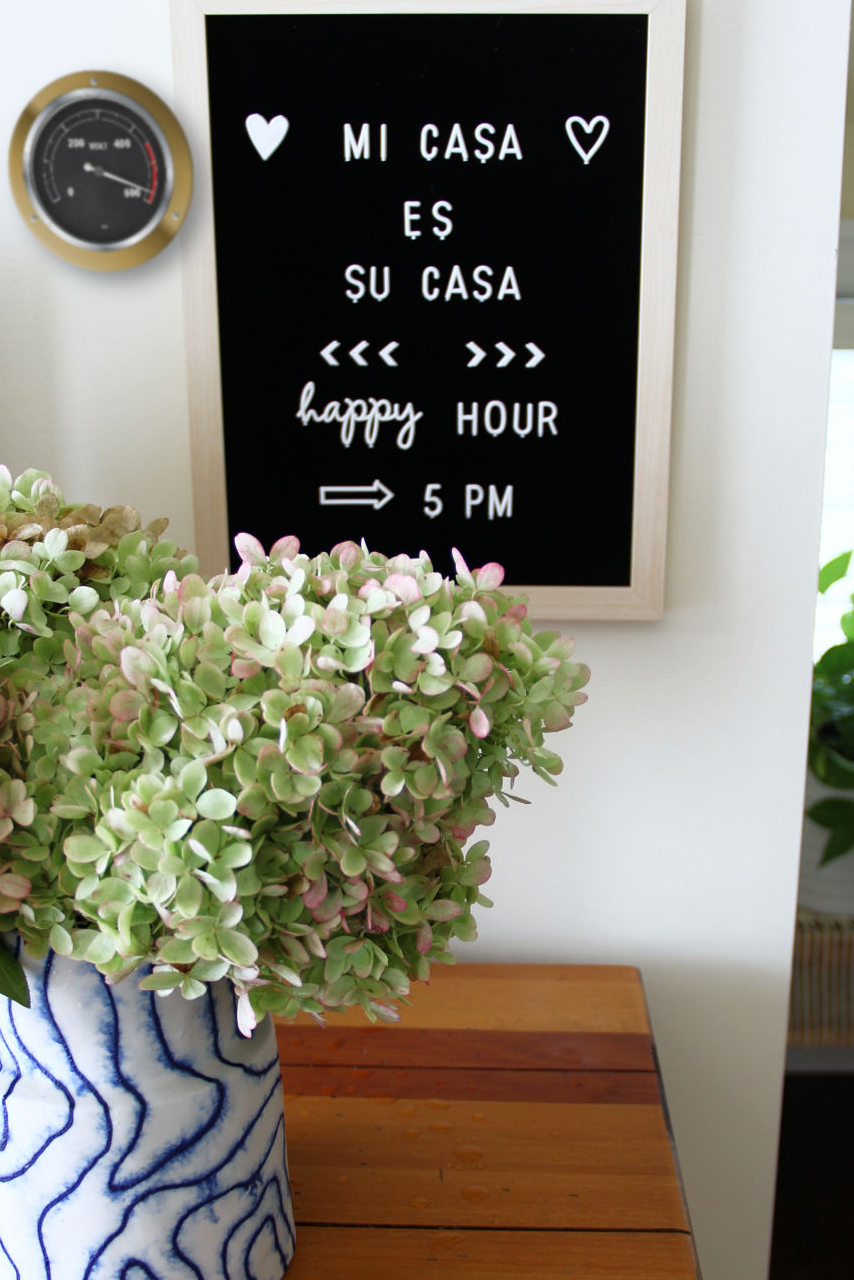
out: value=575 unit=V
